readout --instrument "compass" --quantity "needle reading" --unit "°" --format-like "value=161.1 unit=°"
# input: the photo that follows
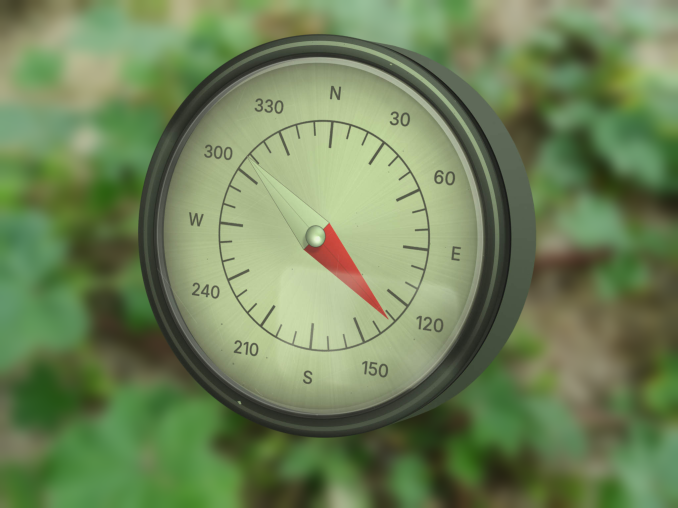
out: value=130 unit=°
